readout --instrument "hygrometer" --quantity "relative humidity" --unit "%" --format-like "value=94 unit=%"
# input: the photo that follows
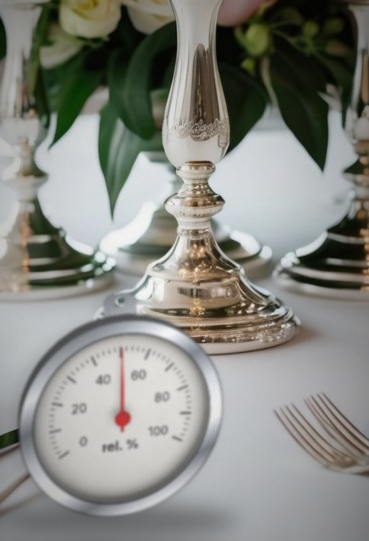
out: value=50 unit=%
